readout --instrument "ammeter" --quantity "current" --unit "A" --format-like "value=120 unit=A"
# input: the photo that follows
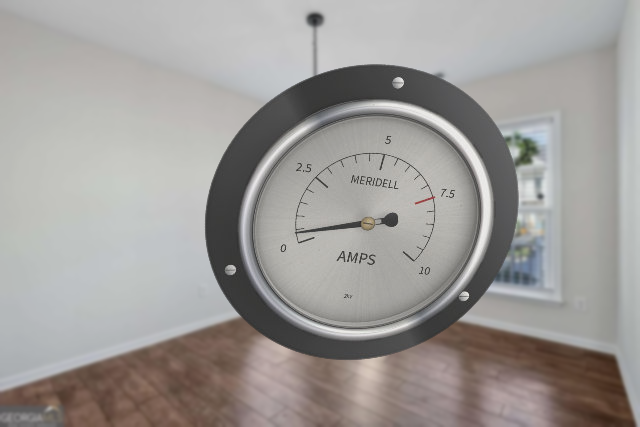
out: value=0.5 unit=A
